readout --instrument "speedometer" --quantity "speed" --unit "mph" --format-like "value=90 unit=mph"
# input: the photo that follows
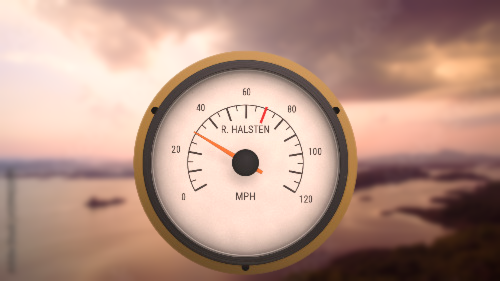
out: value=30 unit=mph
